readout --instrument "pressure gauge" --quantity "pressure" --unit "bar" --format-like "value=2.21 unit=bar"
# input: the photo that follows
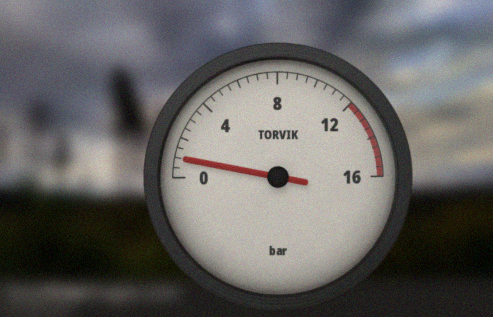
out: value=1 unit=bar
